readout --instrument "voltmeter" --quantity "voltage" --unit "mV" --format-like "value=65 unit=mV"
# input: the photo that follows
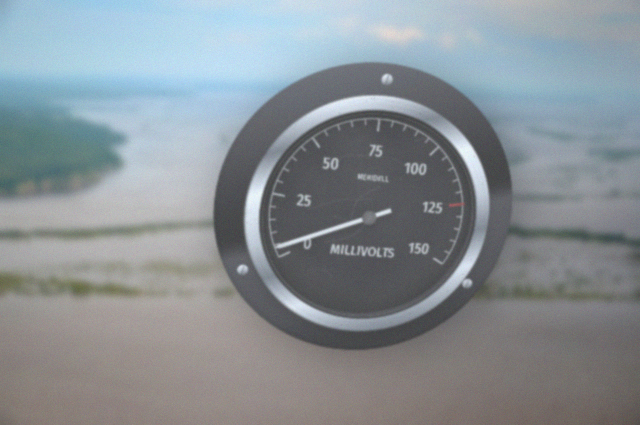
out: value=5 unit=mV
